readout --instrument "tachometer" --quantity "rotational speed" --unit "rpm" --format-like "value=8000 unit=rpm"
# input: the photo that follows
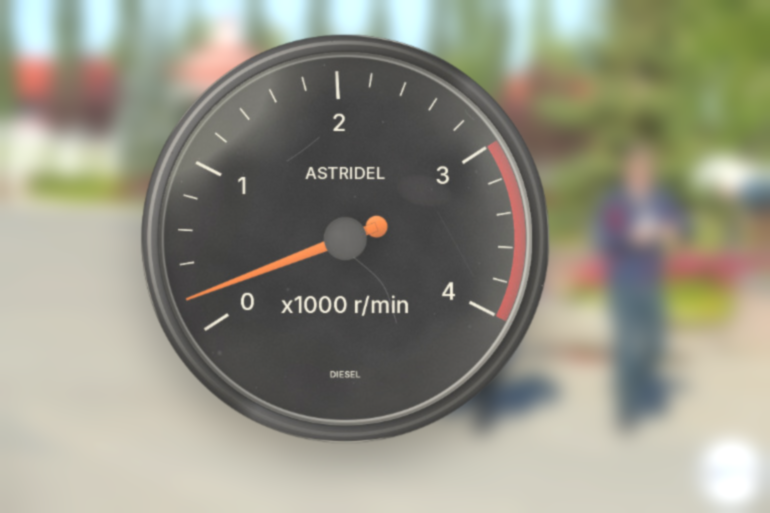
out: value=200 unit=rpm
